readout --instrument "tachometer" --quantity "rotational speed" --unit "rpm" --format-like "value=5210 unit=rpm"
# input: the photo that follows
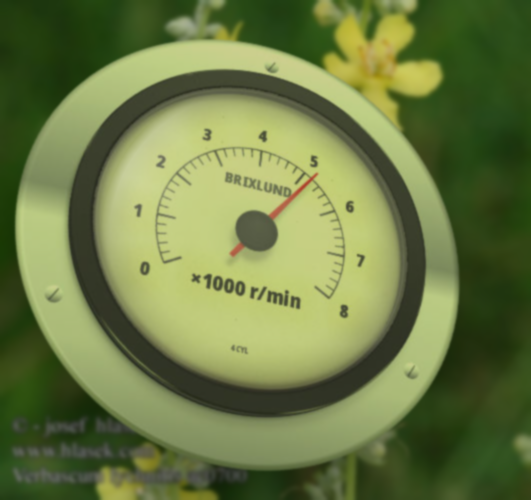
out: value=5200 unit=rpm
